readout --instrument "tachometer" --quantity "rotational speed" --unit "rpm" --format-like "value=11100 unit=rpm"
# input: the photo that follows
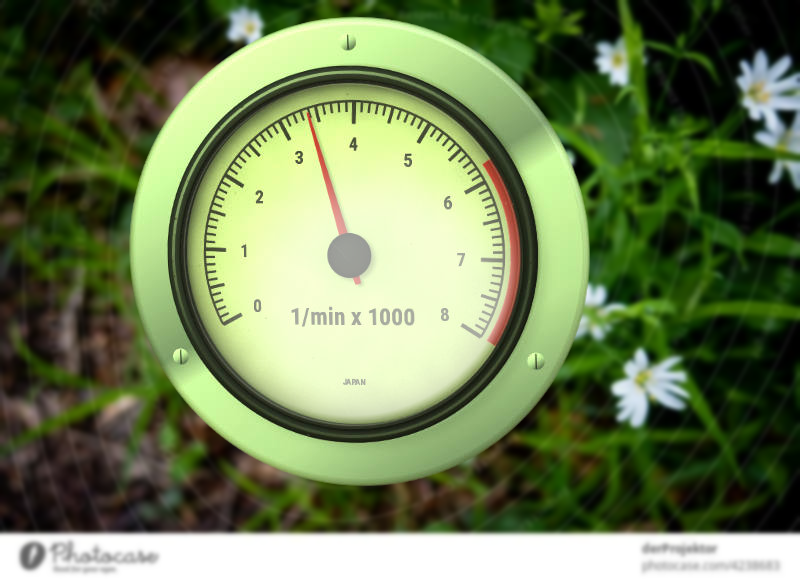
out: value=3400 unit=rpm
